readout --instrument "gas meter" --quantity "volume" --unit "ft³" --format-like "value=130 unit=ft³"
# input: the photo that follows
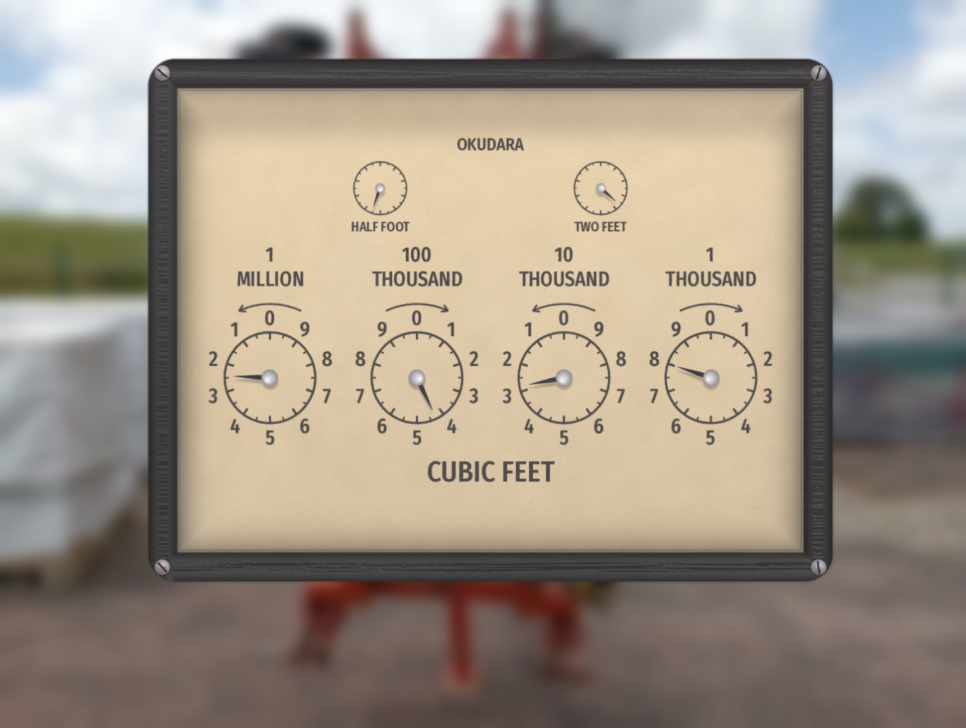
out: value=242800 unit=ft³
